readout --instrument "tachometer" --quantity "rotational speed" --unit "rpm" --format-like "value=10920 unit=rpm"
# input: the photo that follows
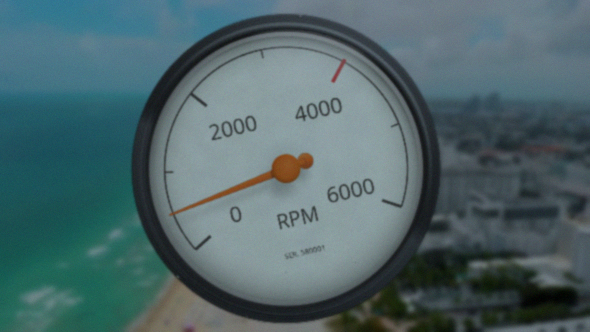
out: value=500 unit=rpm
